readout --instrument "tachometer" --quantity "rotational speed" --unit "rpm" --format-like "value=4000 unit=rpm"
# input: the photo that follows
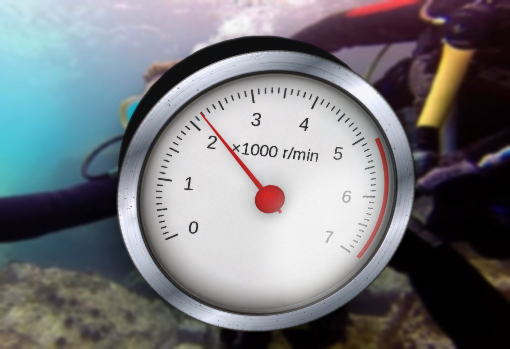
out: value=2200 unit=rpm
